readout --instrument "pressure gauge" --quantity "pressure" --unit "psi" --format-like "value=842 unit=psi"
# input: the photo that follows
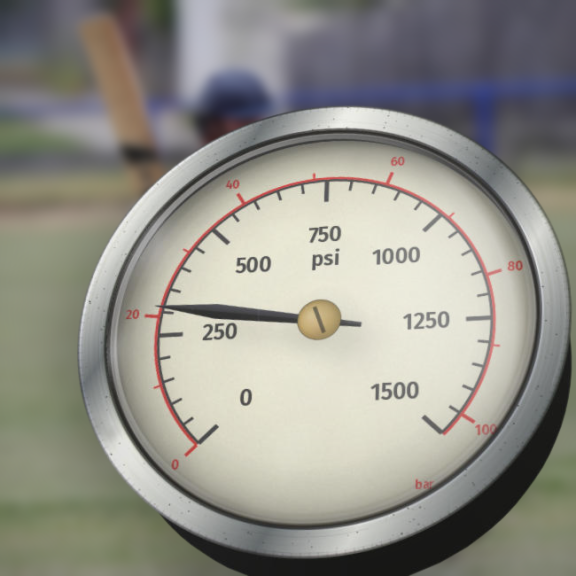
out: value=300 unit=psi
